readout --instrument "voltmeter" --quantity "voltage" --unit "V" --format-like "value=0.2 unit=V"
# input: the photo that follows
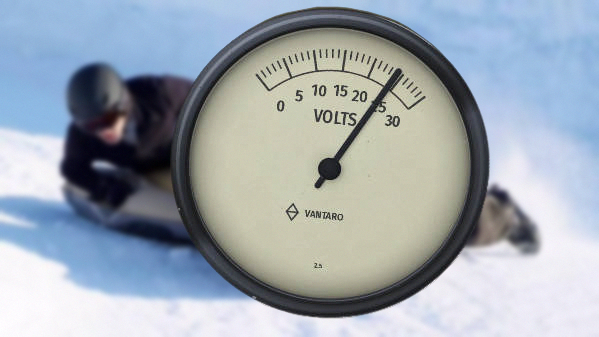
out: value=24 unit=V
